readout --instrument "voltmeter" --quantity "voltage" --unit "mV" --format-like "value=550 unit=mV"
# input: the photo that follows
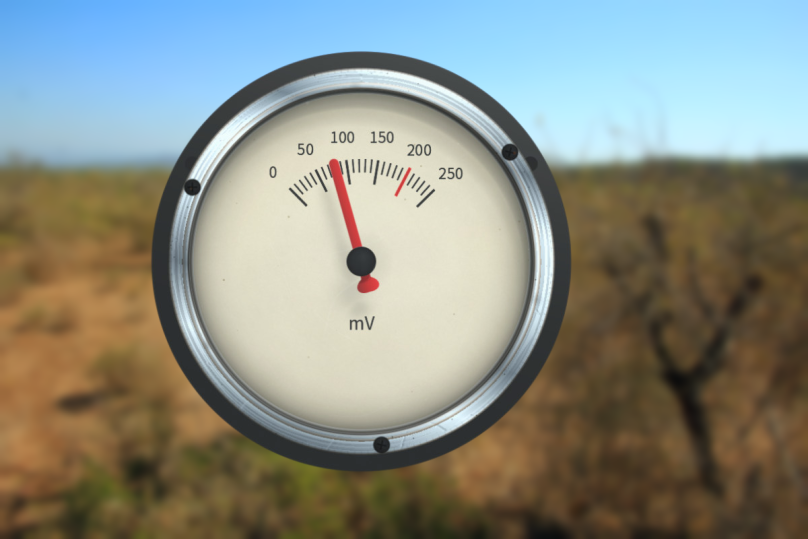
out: value=80 unit=mV
